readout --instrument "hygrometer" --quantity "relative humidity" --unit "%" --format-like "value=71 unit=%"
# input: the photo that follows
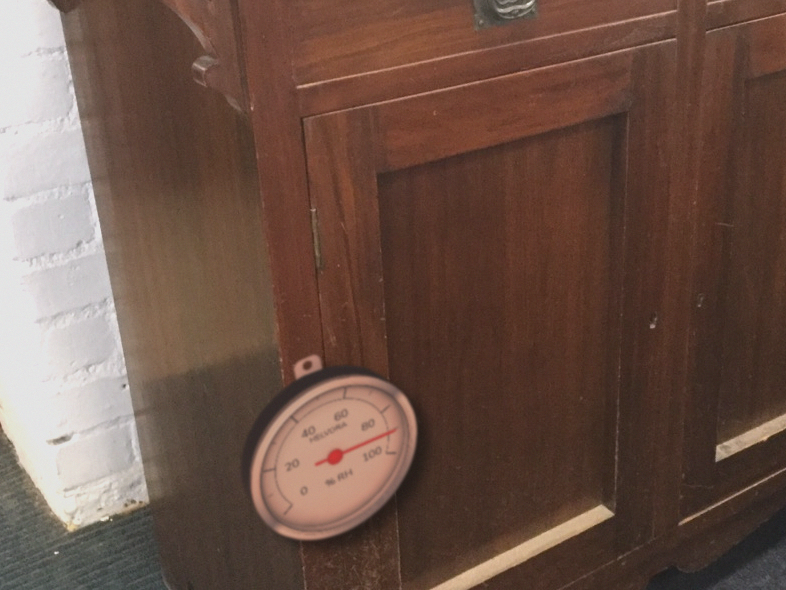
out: value=90 unit=%
